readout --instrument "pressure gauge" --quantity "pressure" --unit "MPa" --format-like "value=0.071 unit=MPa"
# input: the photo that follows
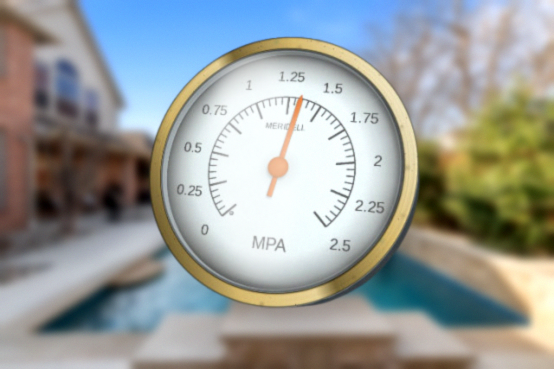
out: value=1.35 unit=MPa
